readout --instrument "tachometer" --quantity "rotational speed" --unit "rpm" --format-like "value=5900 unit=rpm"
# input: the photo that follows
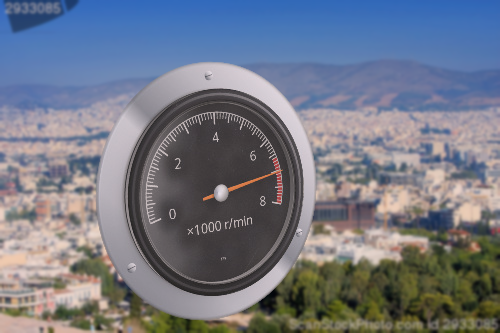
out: value=7000 unit=rpm
